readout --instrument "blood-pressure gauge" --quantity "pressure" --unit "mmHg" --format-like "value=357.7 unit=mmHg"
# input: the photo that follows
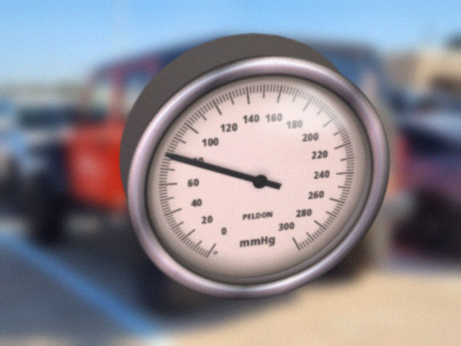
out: value=80 unit=mmHg
